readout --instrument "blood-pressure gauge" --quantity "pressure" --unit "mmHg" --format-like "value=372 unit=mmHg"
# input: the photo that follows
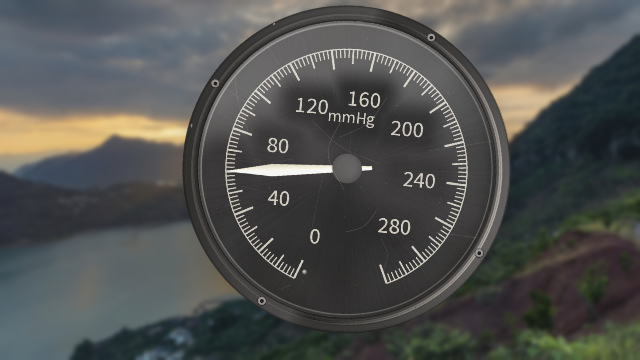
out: value=60 unit=mmHg
